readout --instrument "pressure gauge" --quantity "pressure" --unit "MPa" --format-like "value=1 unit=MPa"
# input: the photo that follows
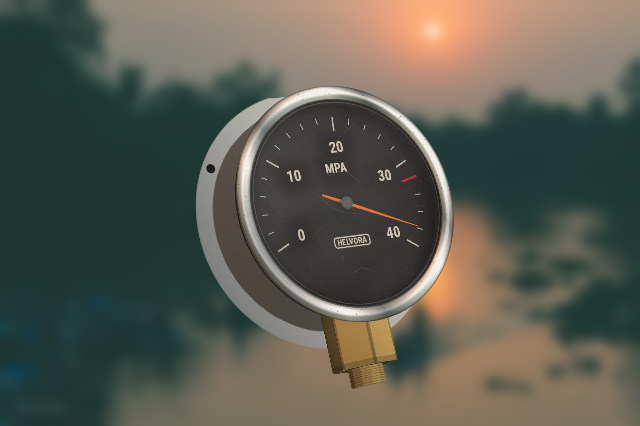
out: value=38 unit=MPa
